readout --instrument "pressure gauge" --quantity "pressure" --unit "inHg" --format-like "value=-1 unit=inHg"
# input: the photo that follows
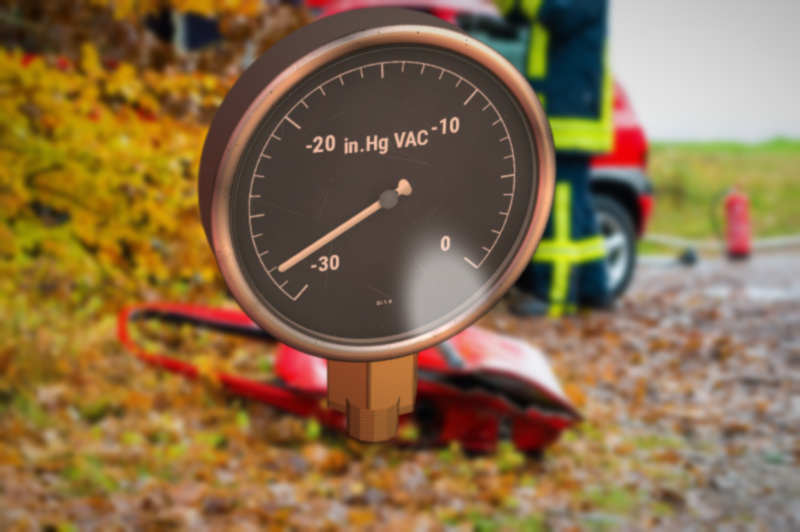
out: value=-28 unit=inHg
